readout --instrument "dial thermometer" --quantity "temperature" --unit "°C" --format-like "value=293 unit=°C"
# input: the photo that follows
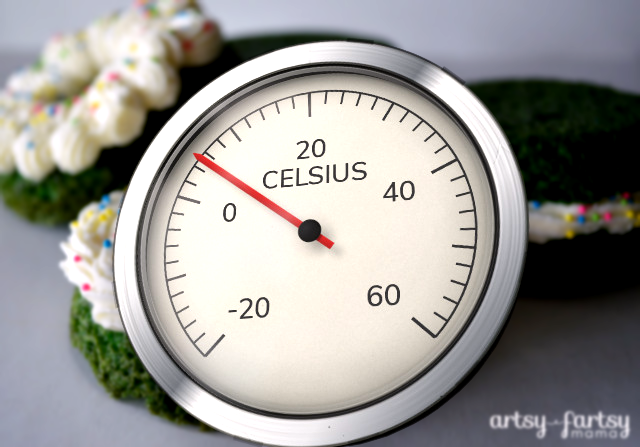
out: value=5 unit=°C
